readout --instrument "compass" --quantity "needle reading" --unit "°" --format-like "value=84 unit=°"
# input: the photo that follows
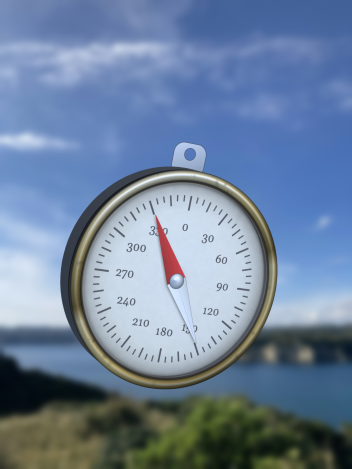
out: value=330 unit=°
